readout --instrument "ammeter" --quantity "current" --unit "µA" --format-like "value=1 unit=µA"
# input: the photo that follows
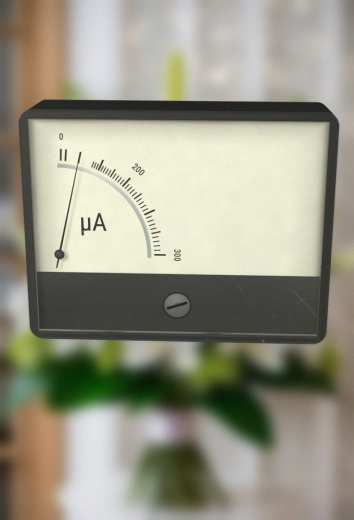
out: value=100 unit=µA
